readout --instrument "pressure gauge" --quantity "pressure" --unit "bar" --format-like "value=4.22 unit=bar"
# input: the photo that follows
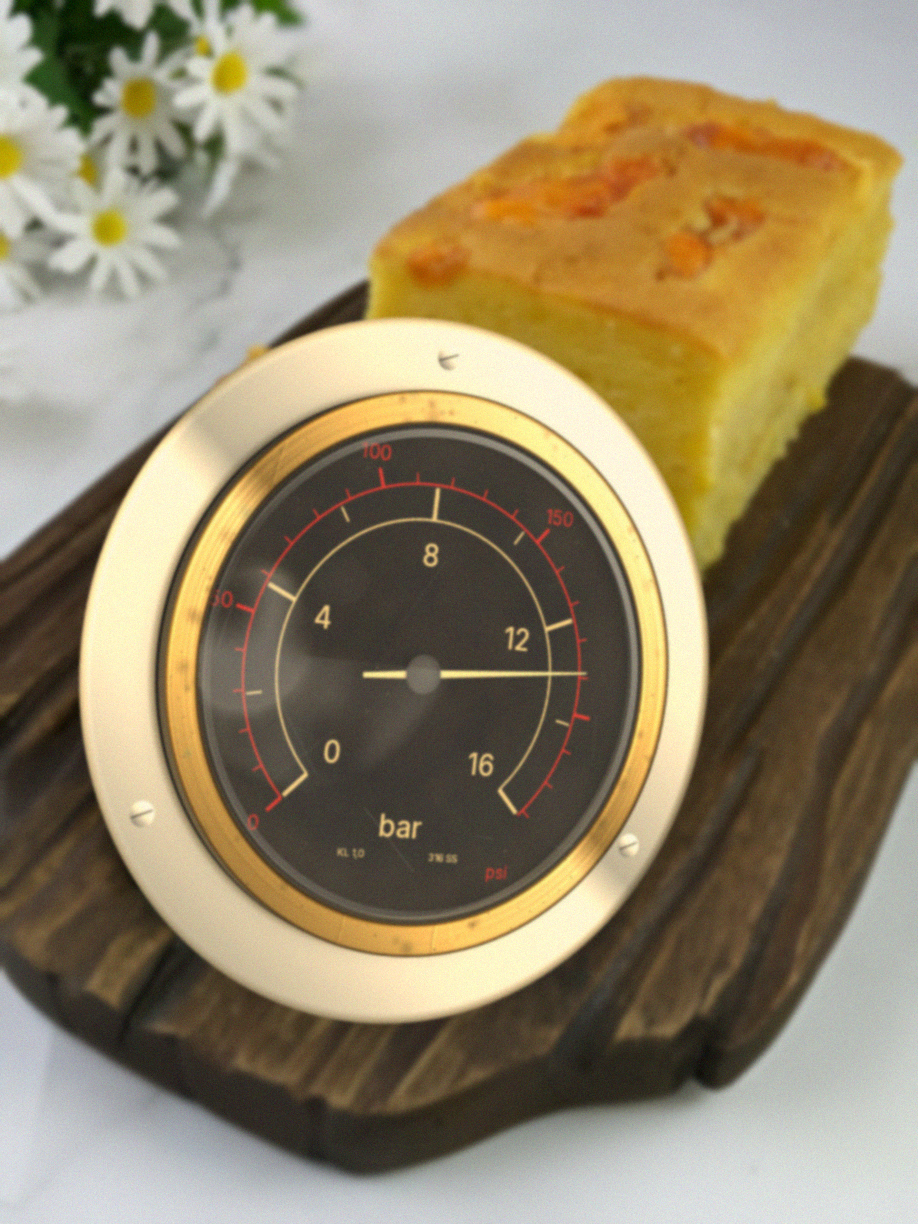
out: value=13 unit=bar
